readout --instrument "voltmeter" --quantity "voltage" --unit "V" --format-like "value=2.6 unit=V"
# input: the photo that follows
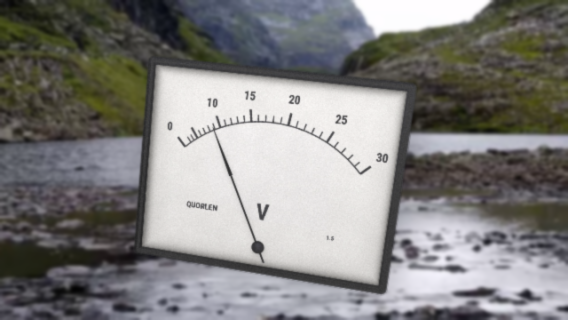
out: value=9 unit=V
